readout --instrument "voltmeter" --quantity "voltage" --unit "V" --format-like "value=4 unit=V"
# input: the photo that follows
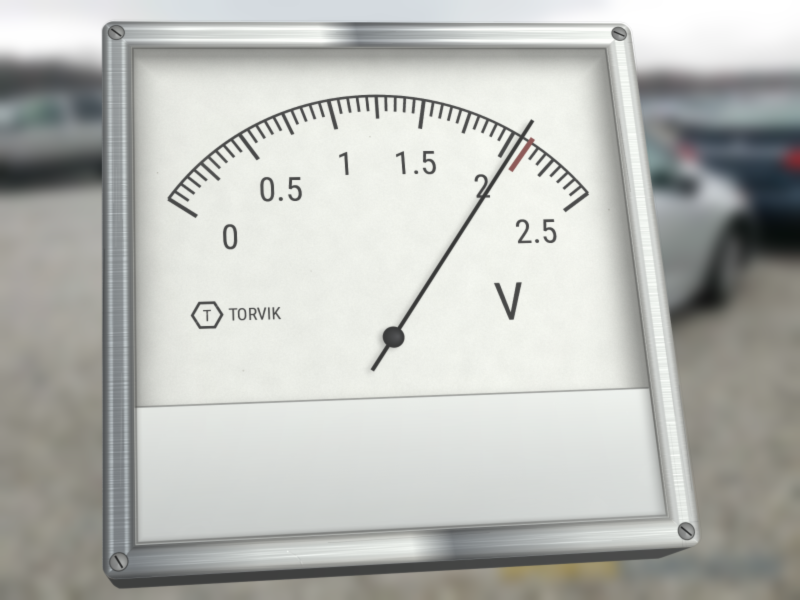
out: value=2.05 unit=V
